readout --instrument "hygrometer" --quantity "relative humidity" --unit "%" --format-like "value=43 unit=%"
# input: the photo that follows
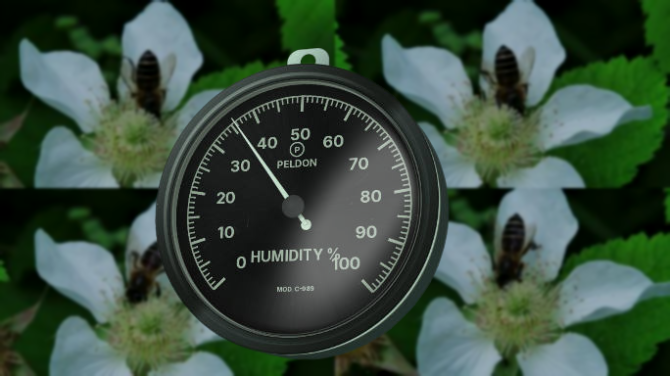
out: value=36 unit=%
